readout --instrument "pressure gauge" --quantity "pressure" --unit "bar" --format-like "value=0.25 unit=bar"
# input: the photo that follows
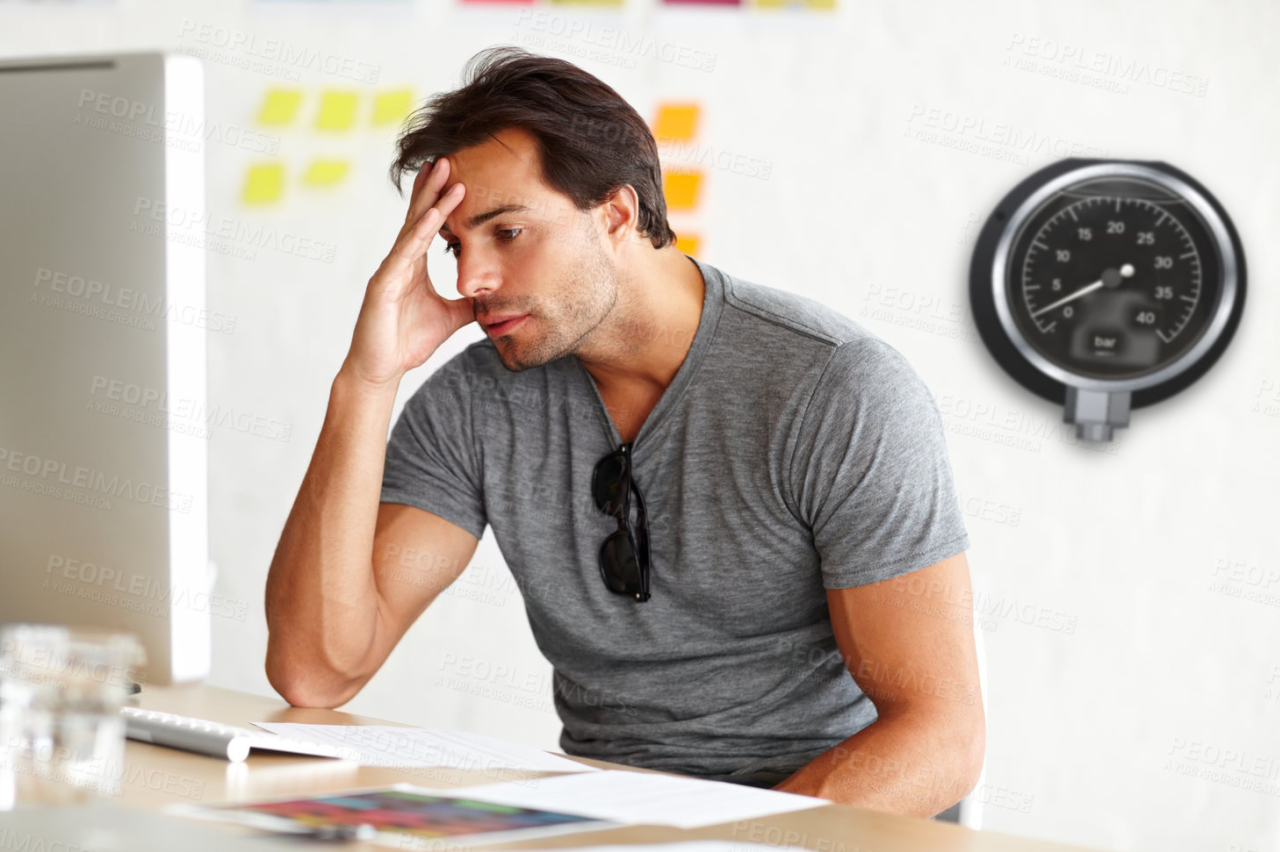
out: value=2 unit=bar
